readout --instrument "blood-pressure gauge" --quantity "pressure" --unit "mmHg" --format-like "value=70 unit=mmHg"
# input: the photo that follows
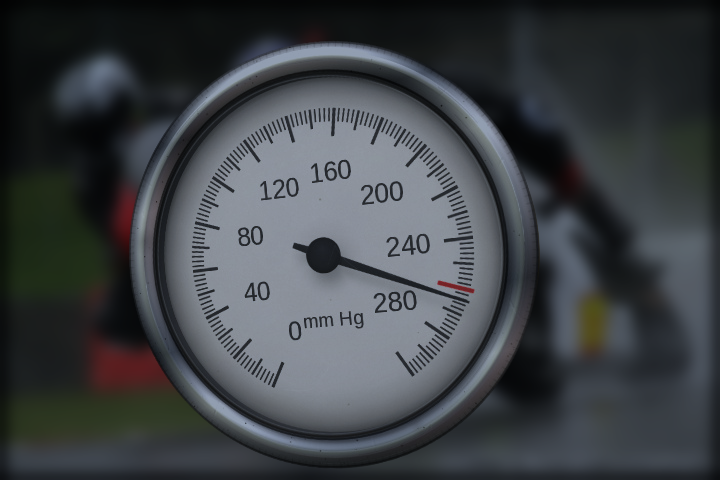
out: value=264 unit=mmHg
